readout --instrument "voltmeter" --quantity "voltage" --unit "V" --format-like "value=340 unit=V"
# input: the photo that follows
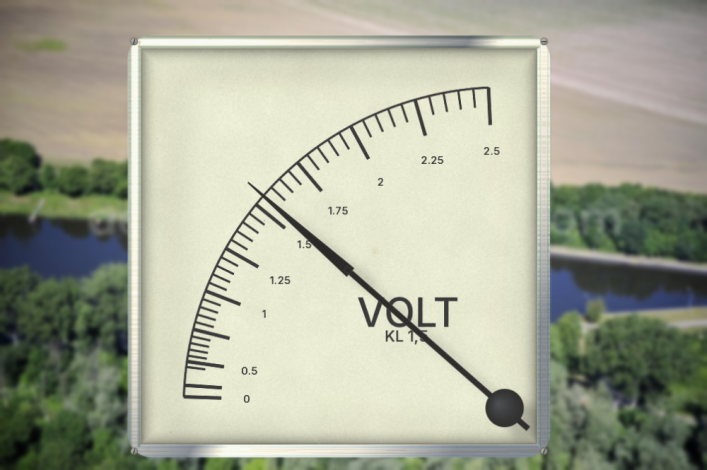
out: value=1.55 unit=V
